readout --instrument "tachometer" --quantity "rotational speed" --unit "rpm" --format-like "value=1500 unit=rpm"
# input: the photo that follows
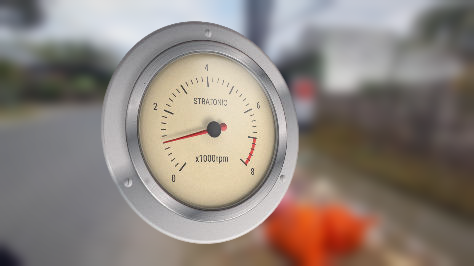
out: value=1000 unit=rpm
